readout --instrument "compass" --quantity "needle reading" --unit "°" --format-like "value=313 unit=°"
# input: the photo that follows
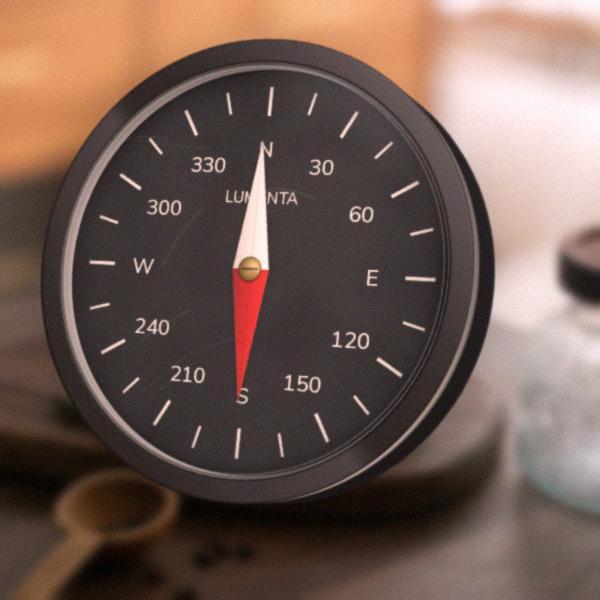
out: value=180 unit=°
